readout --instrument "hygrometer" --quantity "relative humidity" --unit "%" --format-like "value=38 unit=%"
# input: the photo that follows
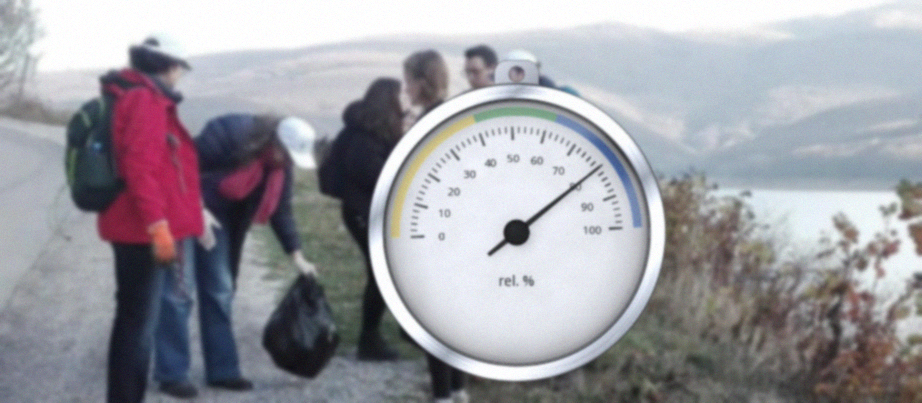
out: value=80 unit=%
